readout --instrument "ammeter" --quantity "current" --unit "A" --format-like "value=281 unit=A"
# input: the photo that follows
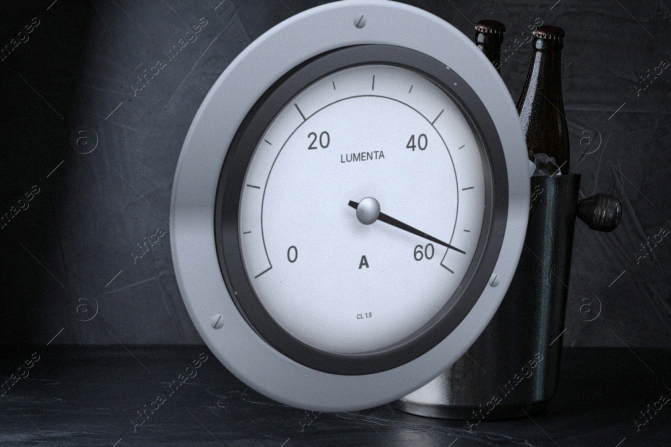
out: value=57.5 unit=A
